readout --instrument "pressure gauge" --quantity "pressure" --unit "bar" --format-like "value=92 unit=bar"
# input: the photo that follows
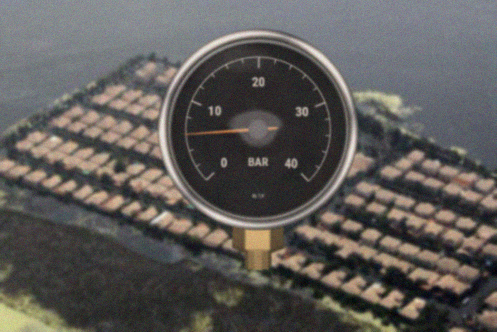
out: value=6 unit=bar
